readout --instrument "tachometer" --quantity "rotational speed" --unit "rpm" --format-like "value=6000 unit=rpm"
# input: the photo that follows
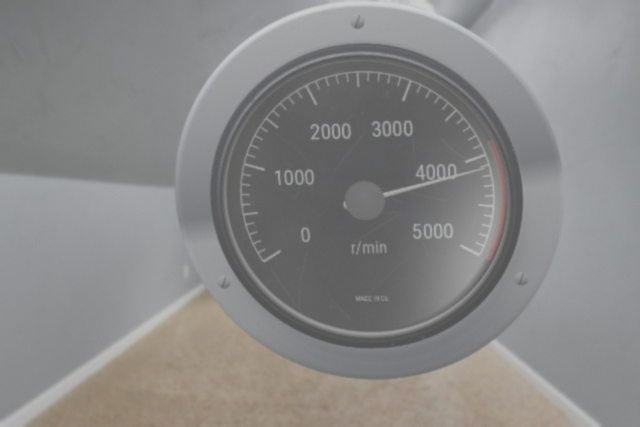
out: value=4100 unit=rpm
